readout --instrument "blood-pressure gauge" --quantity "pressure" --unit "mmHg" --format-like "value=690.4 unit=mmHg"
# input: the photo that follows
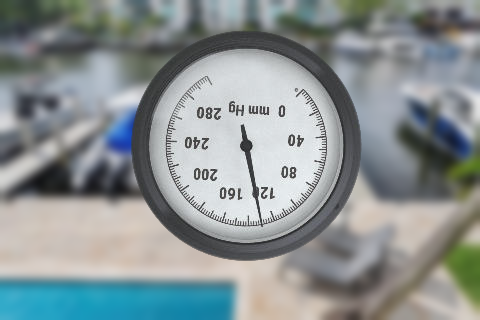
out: value=130 unit=mmHg
